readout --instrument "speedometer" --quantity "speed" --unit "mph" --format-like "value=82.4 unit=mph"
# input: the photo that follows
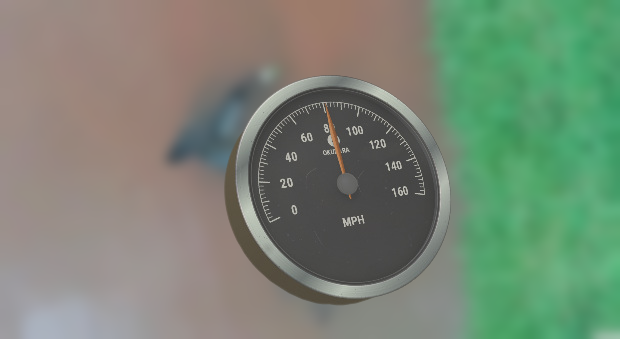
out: value=80 unit=mph
